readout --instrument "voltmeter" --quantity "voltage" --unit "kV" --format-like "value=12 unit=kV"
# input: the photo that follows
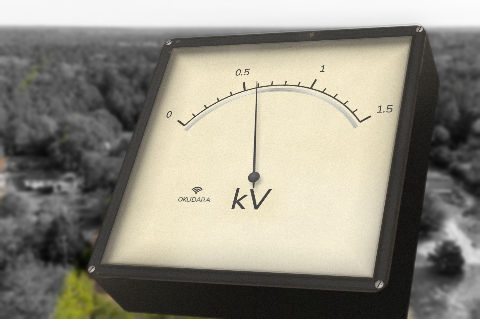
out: value=0.6 unit=kV
